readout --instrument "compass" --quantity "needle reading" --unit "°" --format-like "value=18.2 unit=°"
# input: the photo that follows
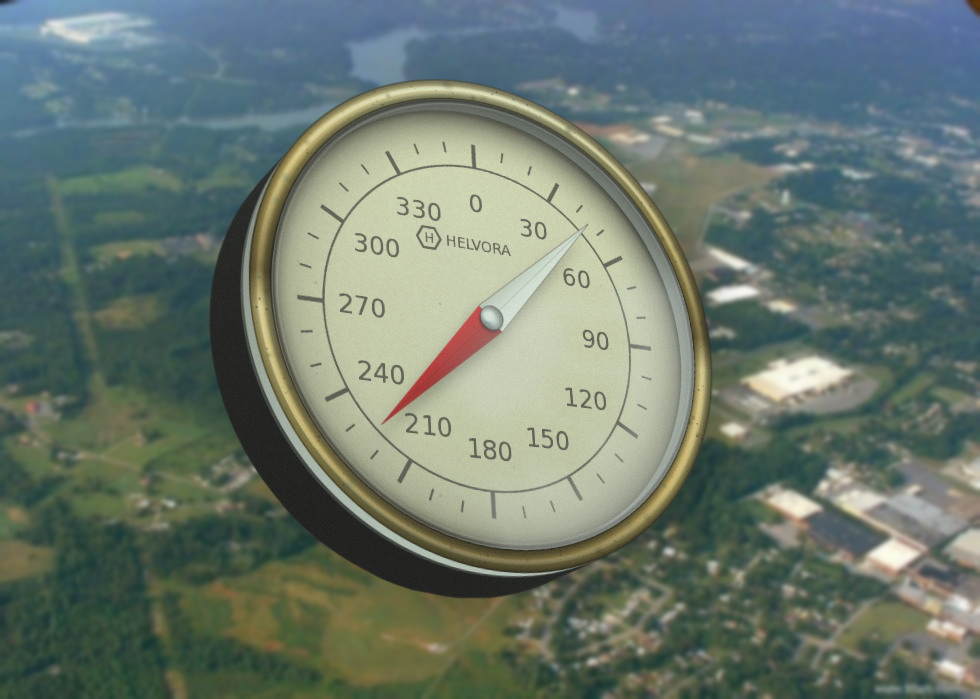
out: value=225 unit=°
